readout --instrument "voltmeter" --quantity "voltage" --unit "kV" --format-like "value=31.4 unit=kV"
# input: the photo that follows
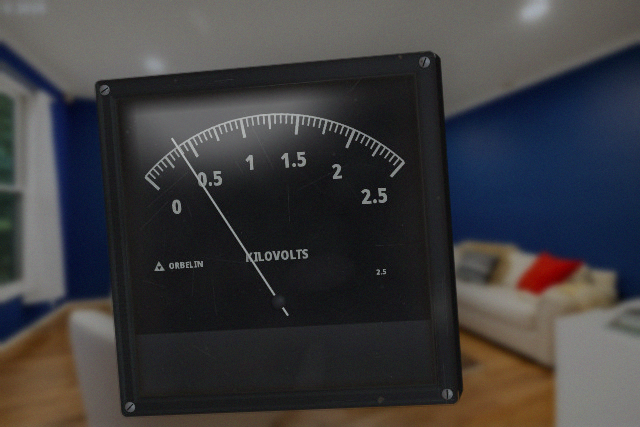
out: value=0.4 unit=kV
